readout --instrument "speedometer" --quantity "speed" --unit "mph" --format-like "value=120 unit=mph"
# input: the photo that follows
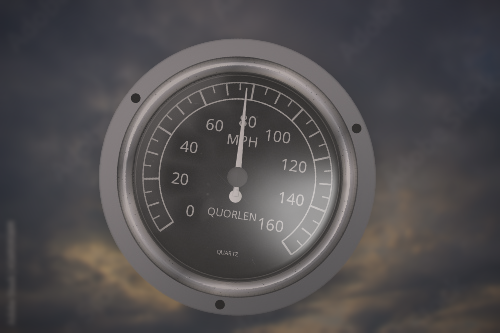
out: value=77.5 unit=mph
